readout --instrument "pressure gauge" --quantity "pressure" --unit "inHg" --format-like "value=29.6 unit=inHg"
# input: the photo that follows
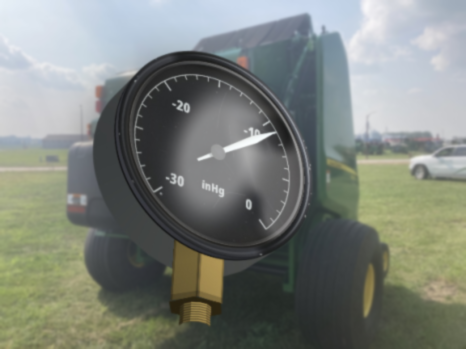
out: value=-9 unit=inHg
